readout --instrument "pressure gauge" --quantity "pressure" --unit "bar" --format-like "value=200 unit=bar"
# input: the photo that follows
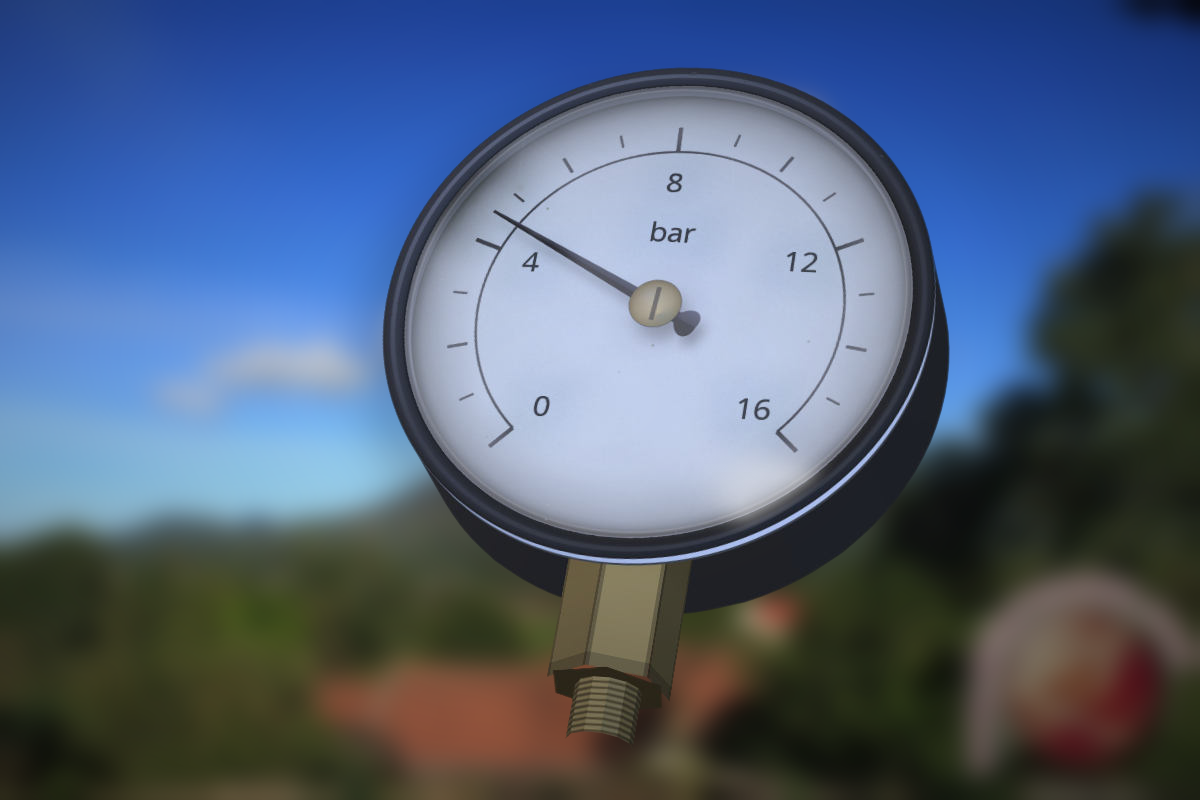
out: value=4.5 unit=bar
